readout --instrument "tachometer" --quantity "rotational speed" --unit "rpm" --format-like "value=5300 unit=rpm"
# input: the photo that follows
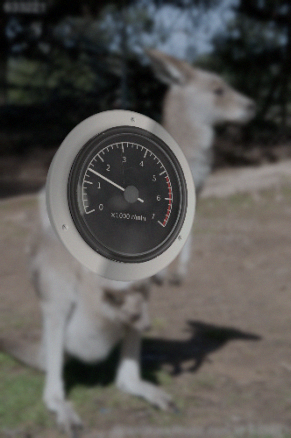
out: value=1400 unit=rpm
